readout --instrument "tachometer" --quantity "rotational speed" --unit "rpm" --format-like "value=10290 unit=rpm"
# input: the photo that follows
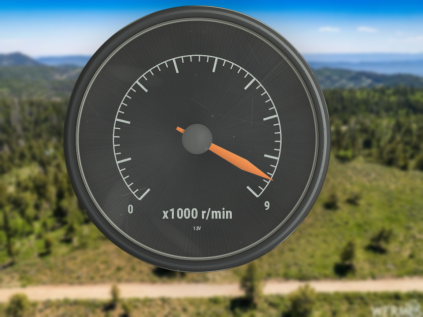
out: value=8500 unit=rpm
